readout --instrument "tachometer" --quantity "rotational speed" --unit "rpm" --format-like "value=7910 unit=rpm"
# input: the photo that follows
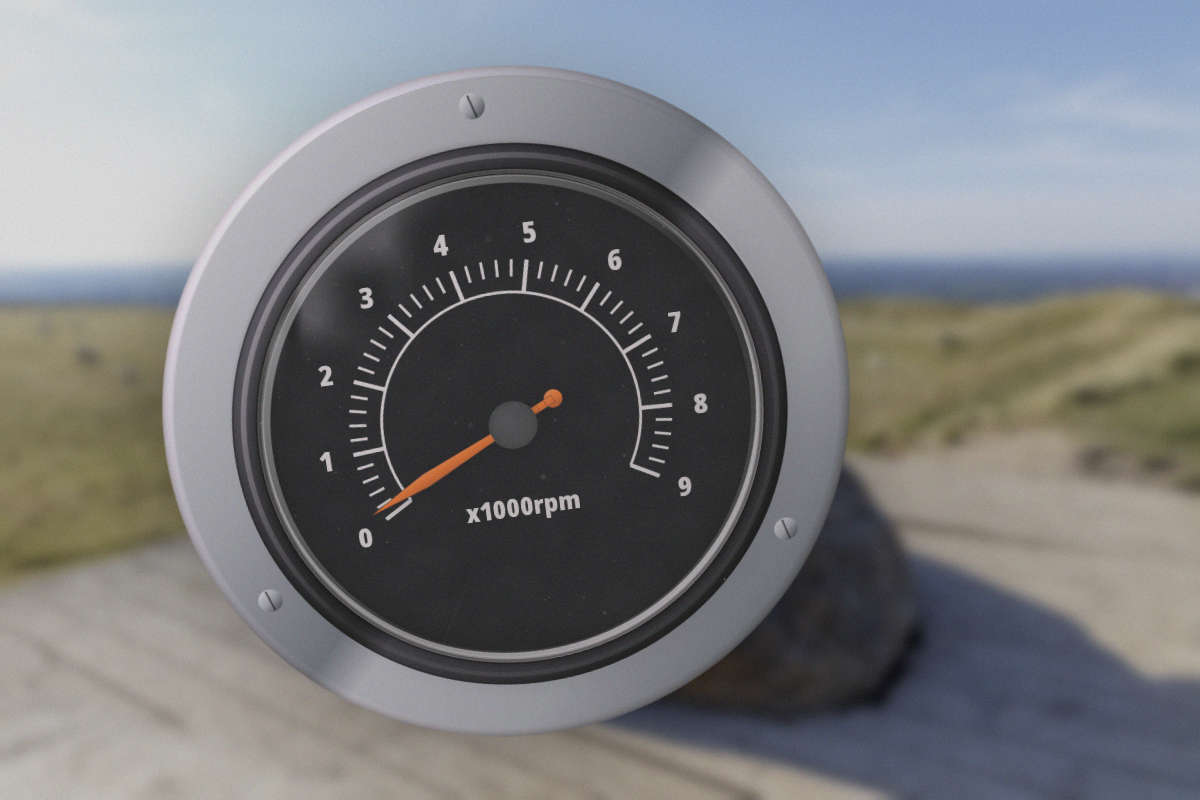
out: value=200 unit=rpm
